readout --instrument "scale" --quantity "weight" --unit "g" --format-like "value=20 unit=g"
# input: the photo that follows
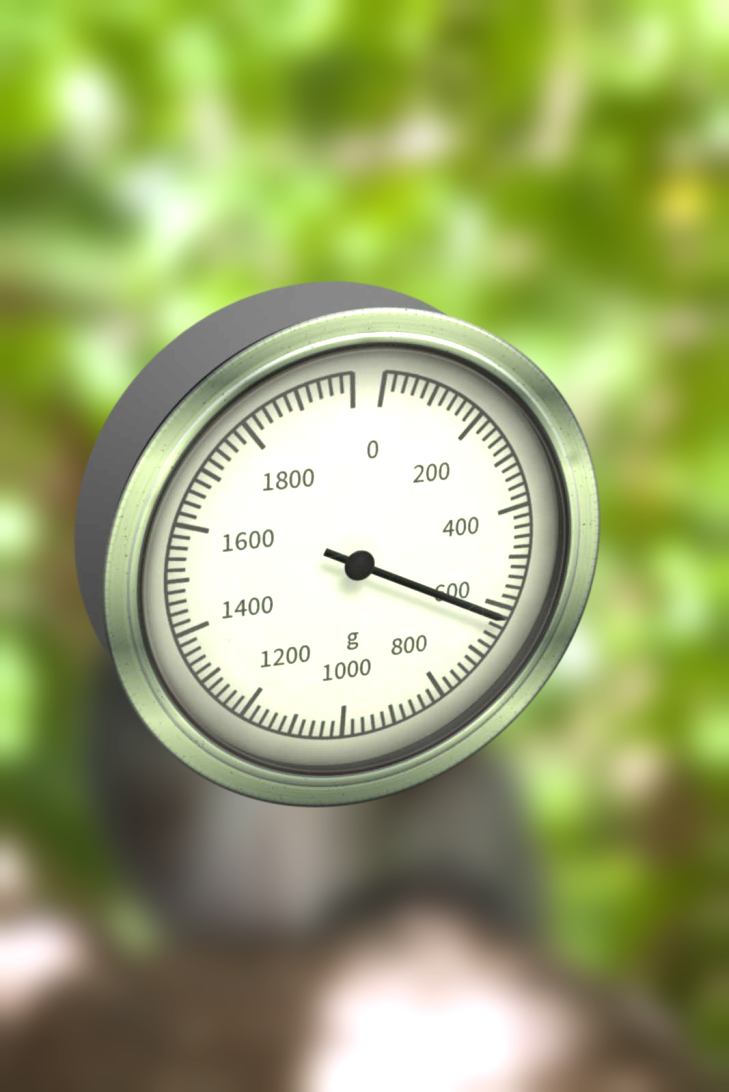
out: value=620 unit=g
